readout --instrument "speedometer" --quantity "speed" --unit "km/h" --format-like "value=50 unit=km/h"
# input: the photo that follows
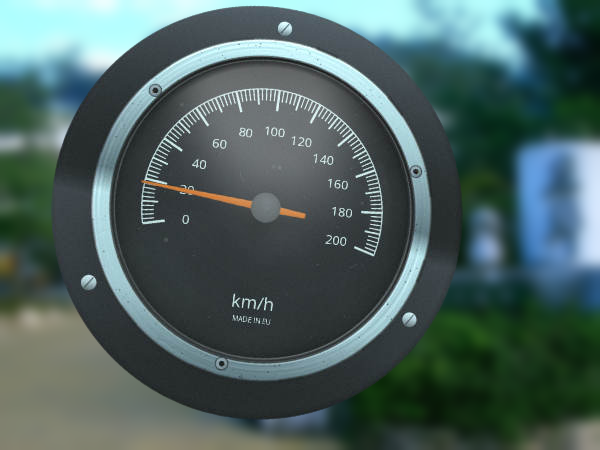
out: value=18 unit=km/h
